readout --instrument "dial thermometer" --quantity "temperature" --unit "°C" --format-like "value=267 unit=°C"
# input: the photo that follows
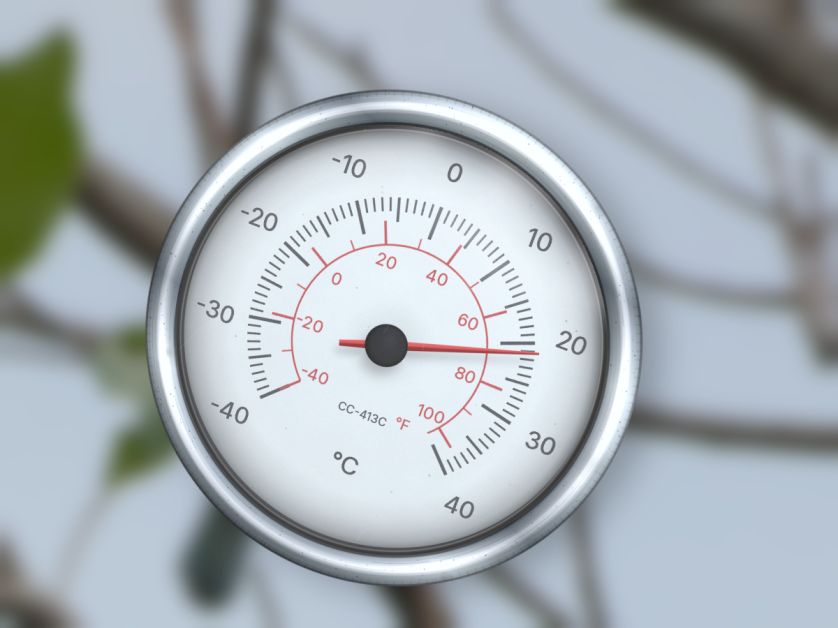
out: value=21 unit=°C
